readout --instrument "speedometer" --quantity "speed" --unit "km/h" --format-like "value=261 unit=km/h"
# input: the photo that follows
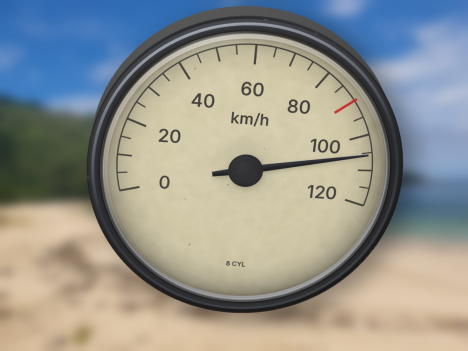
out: value=105 unit=km/h
